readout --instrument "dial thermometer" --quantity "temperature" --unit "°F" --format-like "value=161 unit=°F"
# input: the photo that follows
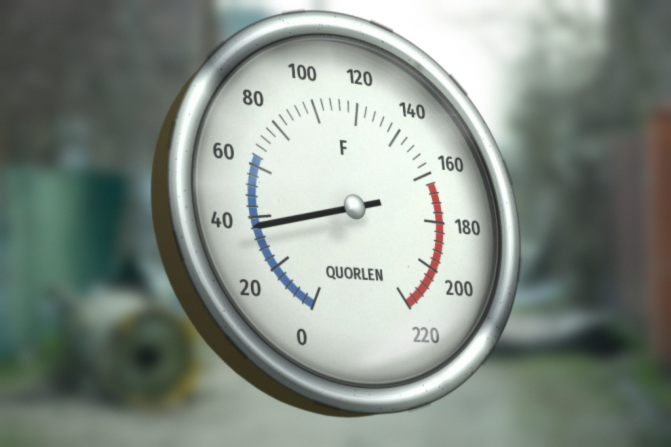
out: value=36 unit=°F
